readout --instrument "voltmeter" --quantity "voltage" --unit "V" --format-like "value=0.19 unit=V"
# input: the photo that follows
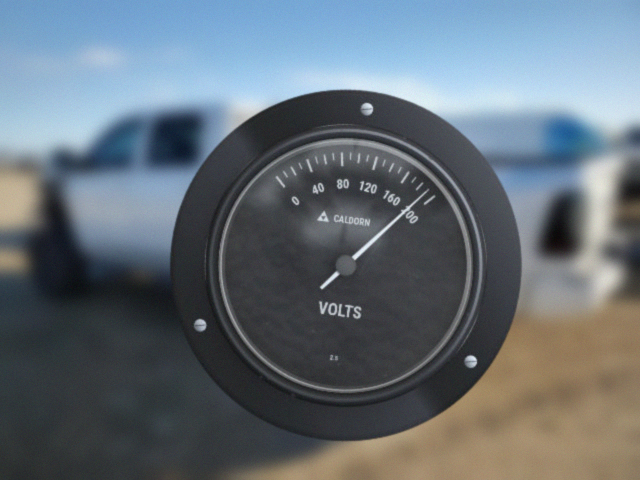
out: value=190 unit=V
